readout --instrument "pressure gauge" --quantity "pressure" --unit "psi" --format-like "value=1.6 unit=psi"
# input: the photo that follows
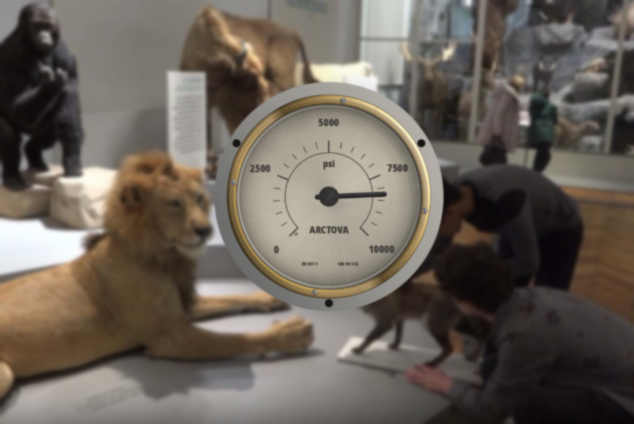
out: value=8250 unit=psi
